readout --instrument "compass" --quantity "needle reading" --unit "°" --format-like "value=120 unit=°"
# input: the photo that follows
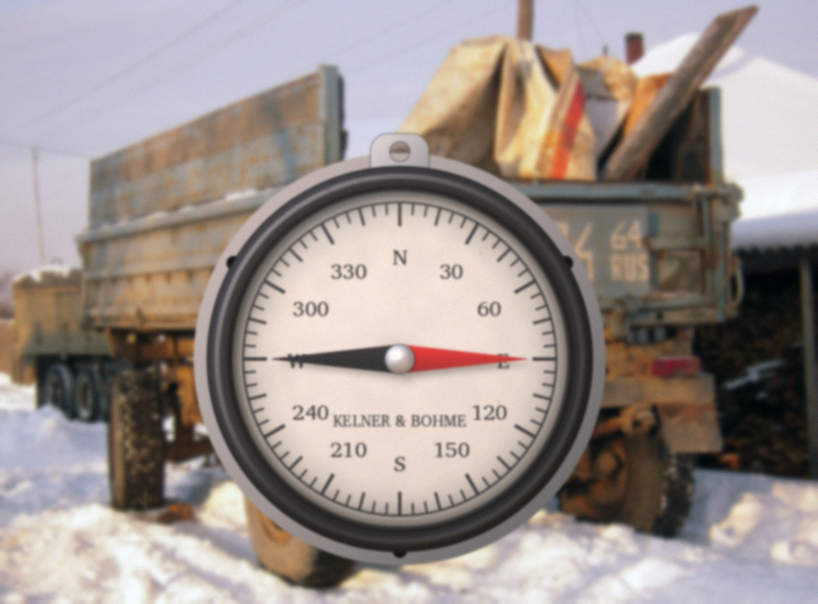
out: value=90 unit=°
